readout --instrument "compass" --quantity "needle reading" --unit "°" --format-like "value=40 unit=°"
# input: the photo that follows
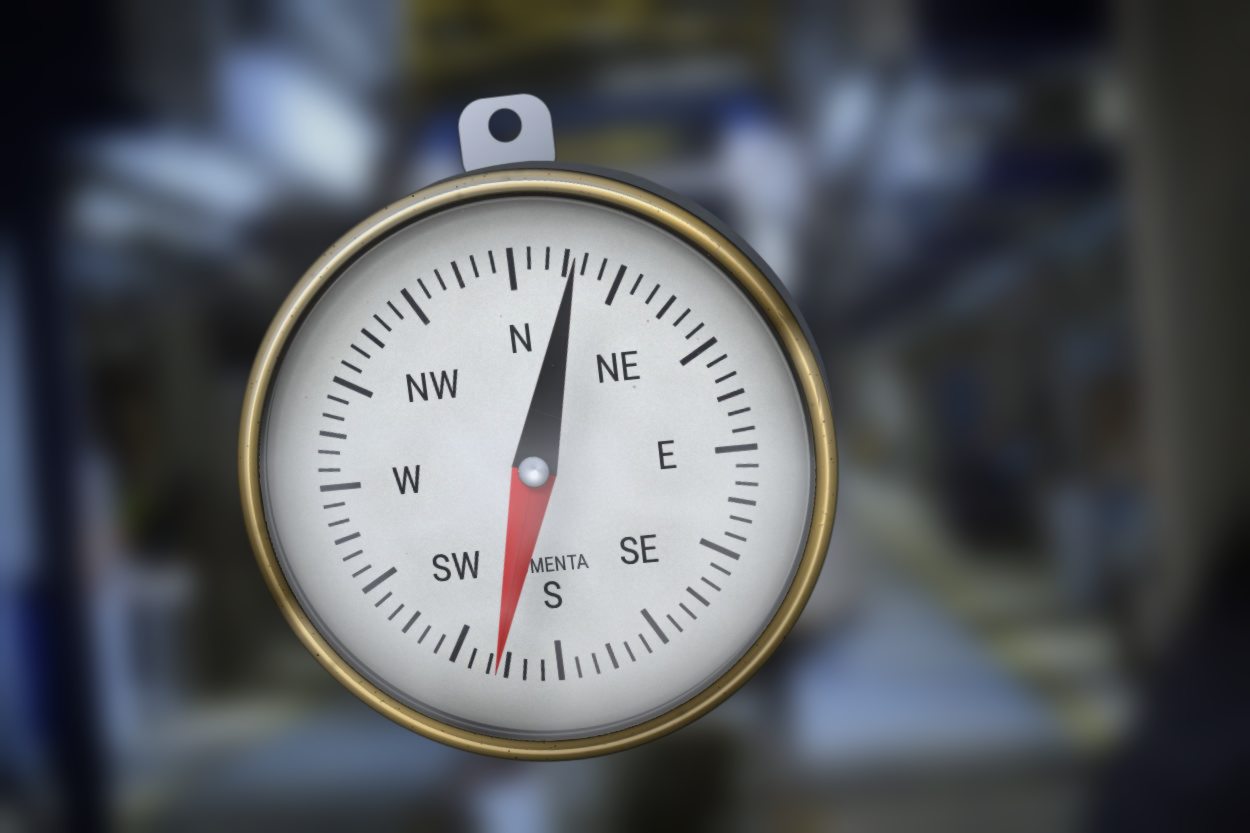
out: value=197.5 unit=°
